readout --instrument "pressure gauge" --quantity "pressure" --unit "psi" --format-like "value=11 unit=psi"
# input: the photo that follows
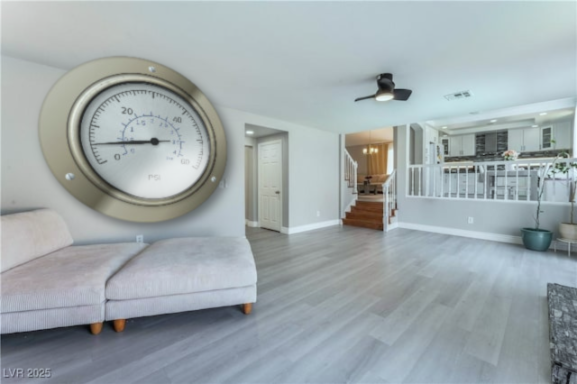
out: value=5 unit=psi
